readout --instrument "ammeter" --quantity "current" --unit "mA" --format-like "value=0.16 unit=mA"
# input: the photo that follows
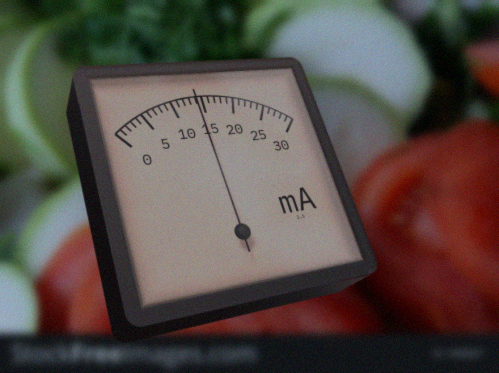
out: value=14 unit=mA
